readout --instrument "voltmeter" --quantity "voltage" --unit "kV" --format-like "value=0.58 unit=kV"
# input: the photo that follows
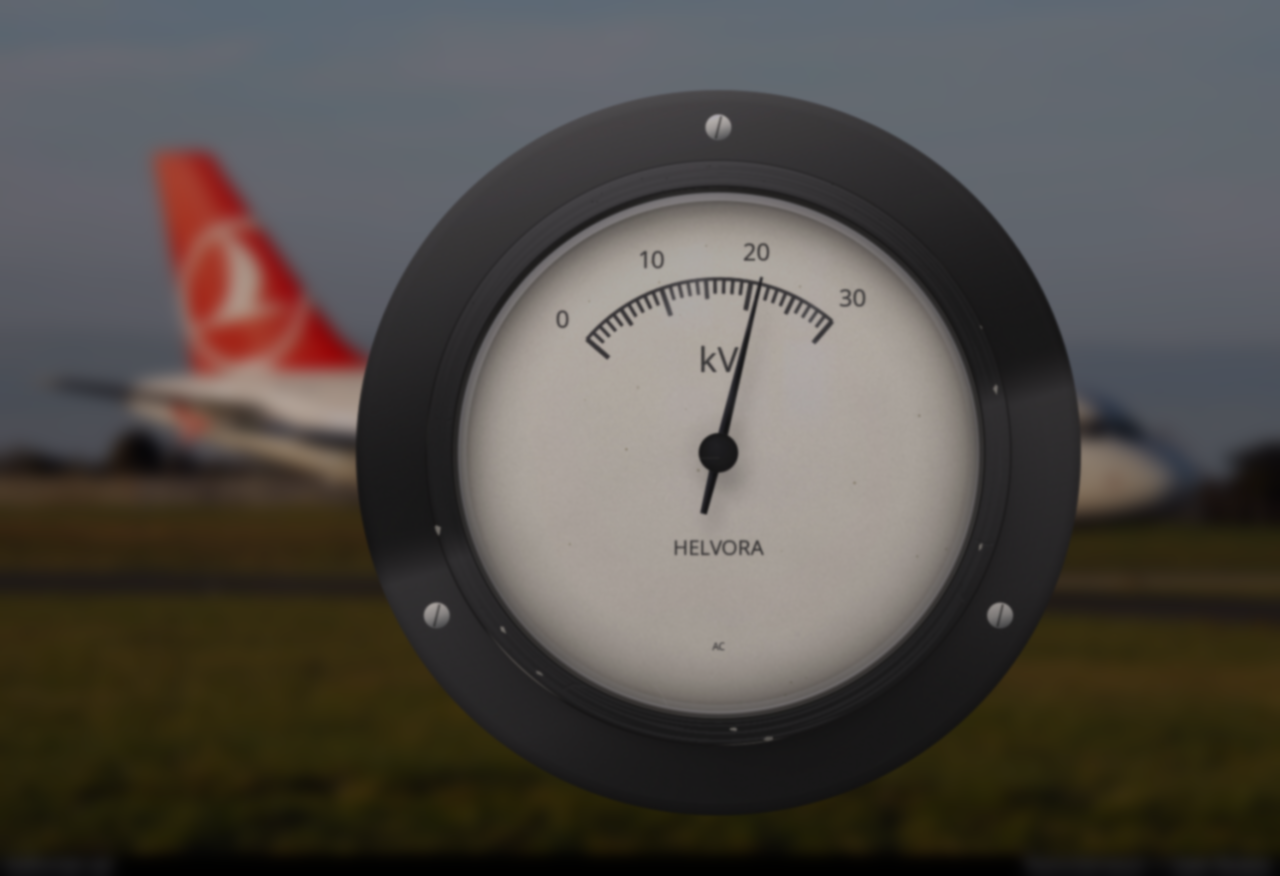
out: value=21 unit=kV
